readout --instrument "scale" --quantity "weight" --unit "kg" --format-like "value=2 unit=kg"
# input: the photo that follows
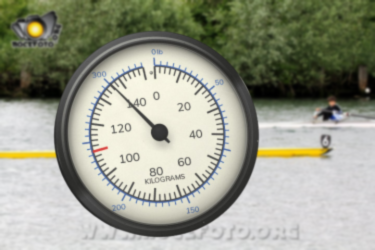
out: value=136 unit=kg
